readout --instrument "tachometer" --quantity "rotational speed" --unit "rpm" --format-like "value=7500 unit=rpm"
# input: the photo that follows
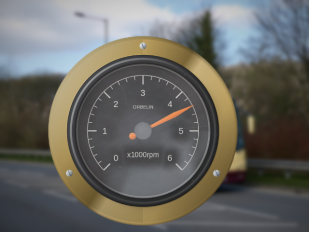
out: value=4400 unit=rpm
